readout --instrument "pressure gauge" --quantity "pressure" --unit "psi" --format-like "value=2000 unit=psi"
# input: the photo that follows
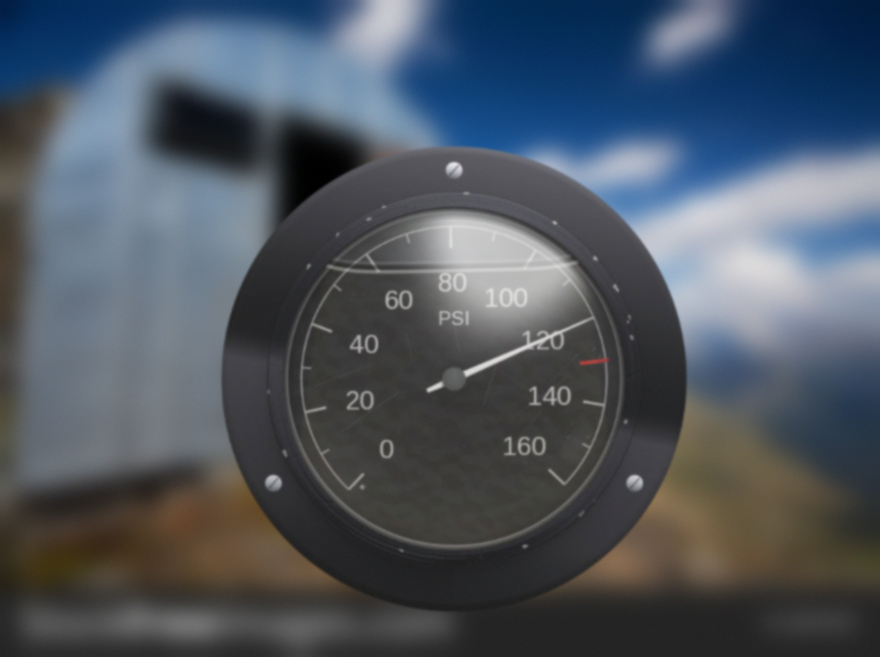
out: value=120 unit=psi
